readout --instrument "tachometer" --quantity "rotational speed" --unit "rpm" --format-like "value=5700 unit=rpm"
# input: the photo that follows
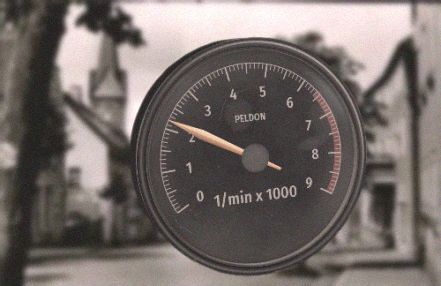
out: value=2200 unit=rpm
